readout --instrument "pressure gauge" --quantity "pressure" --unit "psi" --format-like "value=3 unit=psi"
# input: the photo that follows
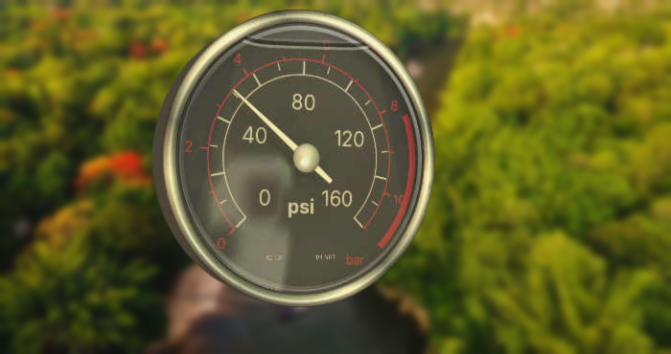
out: value=50 unit=psi
